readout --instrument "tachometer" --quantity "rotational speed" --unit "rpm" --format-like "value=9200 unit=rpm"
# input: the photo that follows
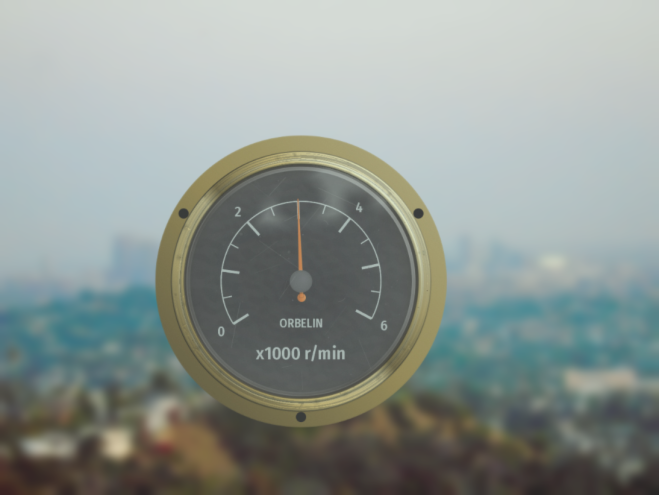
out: value=3000 unit=rpm
